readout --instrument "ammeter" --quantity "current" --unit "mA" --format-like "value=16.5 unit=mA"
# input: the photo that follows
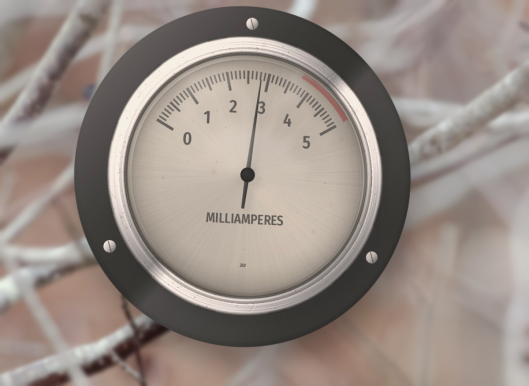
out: value=2.8 unit=mA
